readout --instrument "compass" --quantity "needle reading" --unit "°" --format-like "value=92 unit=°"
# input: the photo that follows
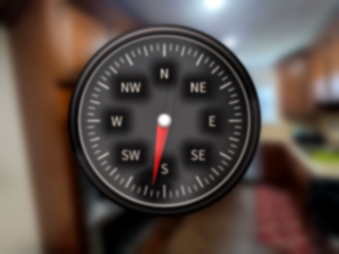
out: value=190 unit=°
